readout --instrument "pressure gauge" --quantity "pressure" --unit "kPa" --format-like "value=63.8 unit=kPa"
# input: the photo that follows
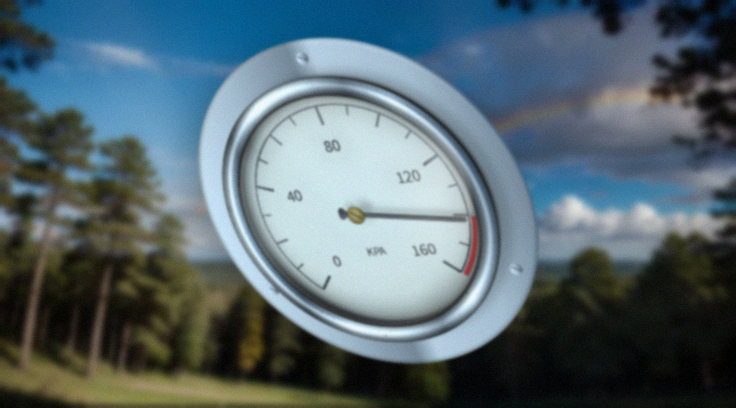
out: value=140 unit=kPa
